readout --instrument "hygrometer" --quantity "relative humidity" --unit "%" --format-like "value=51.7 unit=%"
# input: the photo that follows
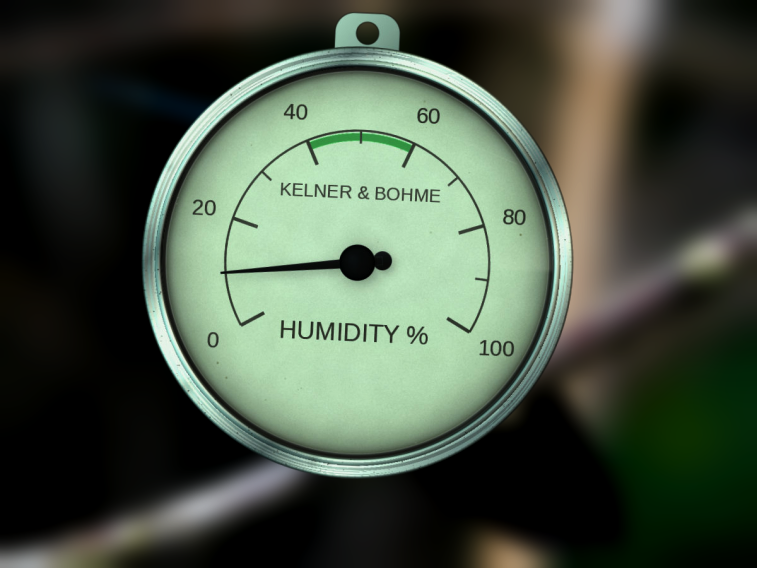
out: value=10 unit=%
